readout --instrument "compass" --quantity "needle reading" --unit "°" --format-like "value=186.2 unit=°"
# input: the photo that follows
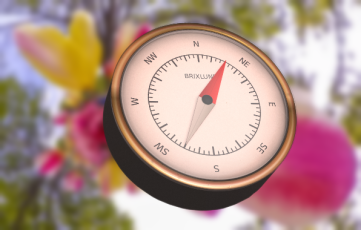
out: value=30 unit=°
